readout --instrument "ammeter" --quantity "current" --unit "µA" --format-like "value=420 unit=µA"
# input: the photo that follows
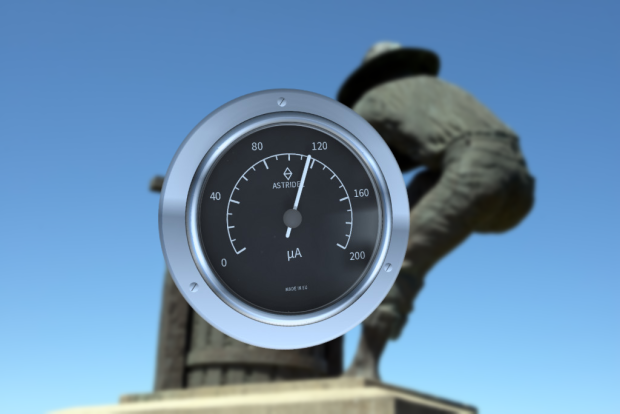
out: value=115 unit=µA
